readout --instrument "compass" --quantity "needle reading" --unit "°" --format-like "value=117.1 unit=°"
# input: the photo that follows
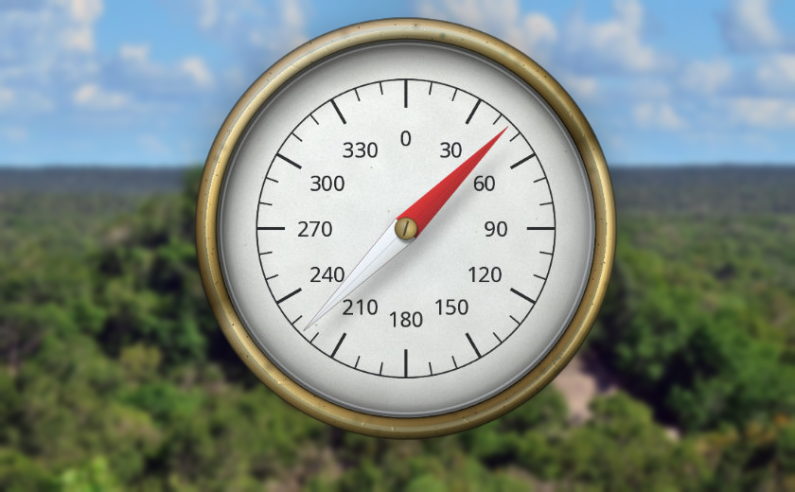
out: value=45 unit=°
